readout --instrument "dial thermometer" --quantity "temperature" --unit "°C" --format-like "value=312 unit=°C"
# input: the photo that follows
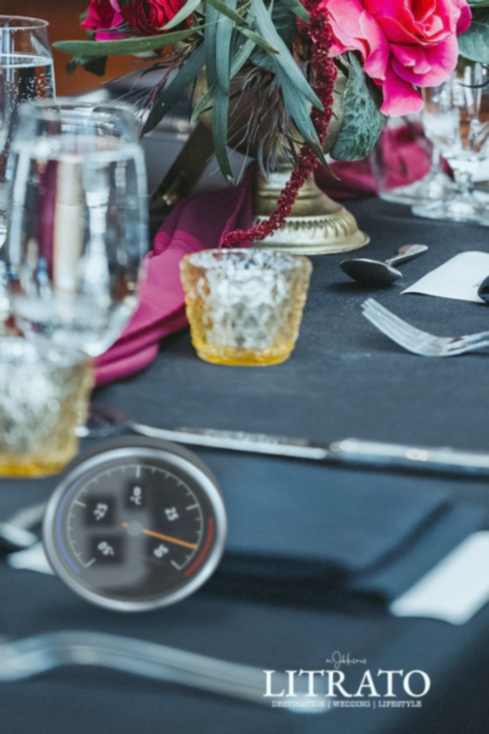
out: value=40 unit=°C
